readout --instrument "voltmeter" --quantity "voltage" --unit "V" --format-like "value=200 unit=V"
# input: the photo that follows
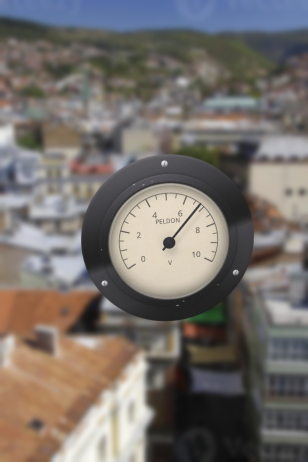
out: value=6.75 unit=V
